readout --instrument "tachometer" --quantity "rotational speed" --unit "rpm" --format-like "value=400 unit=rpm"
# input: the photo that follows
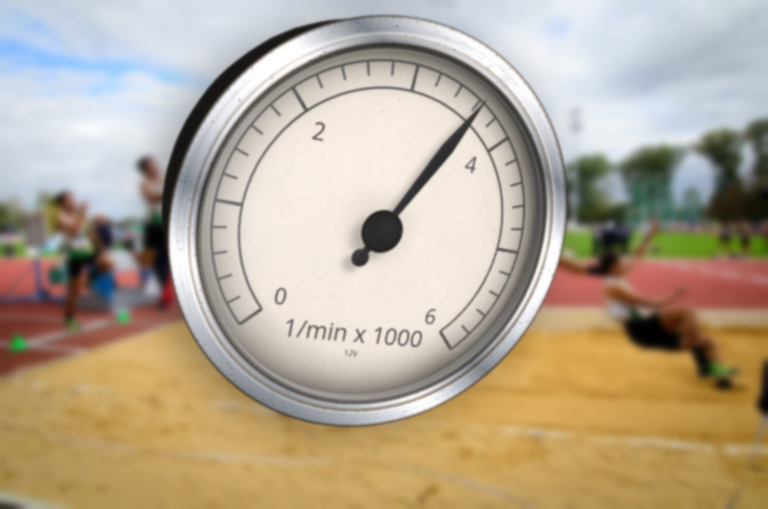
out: value=3600 unit=rpm
